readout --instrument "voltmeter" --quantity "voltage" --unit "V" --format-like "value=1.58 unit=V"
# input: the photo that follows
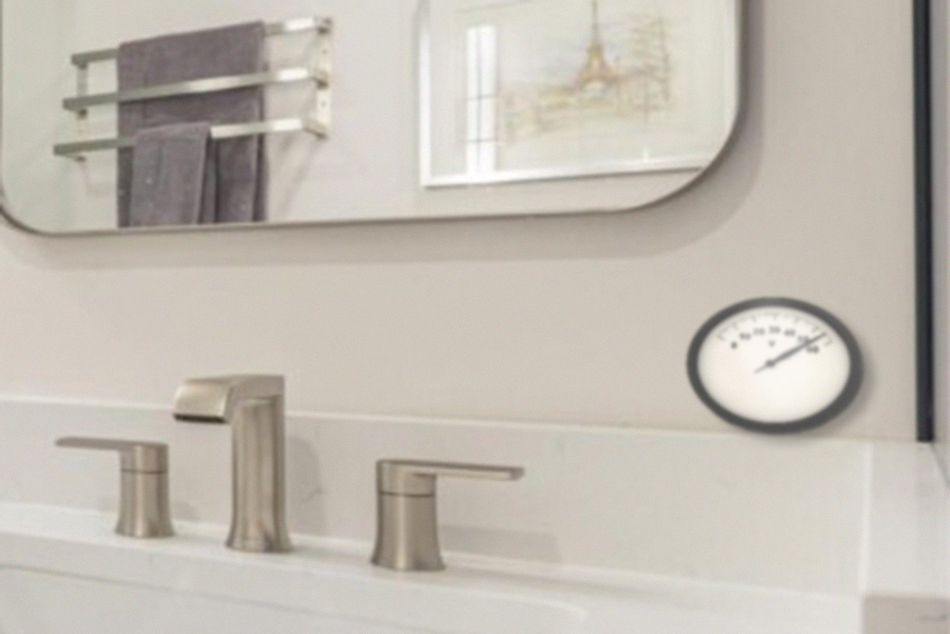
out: value=55 unit=V
